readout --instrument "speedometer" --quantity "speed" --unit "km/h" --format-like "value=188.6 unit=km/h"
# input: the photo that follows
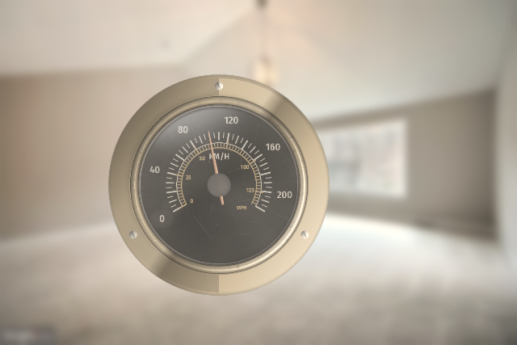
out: value=100 unit=km/h
